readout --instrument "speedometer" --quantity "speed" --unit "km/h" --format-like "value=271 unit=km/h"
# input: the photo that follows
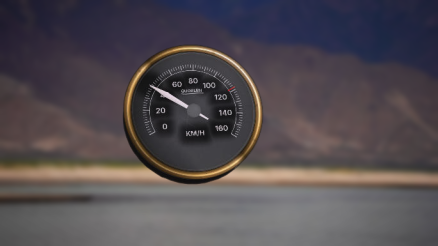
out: value=40 unit=km/h
